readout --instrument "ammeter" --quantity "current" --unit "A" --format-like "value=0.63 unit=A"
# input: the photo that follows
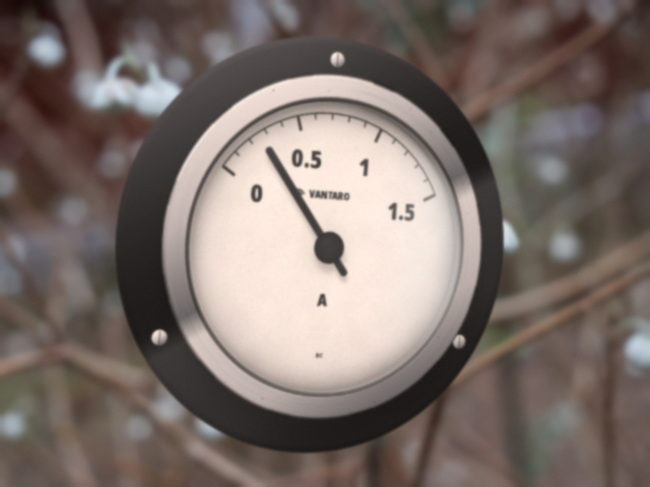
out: value=0.25 unit=A
